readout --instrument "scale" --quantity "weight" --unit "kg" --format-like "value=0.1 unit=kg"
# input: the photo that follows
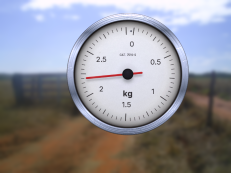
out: value=2.2 unit=kg
